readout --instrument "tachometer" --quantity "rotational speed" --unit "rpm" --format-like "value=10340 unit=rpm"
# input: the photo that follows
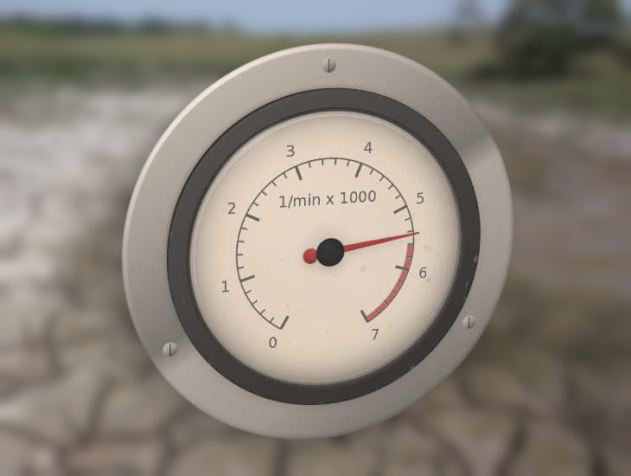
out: value=5400 unit=rpm
